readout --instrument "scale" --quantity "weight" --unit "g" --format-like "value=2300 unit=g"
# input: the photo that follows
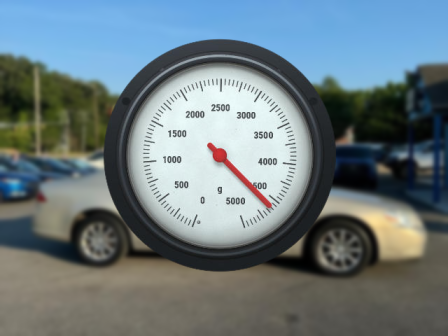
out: value=4600 unit=g
